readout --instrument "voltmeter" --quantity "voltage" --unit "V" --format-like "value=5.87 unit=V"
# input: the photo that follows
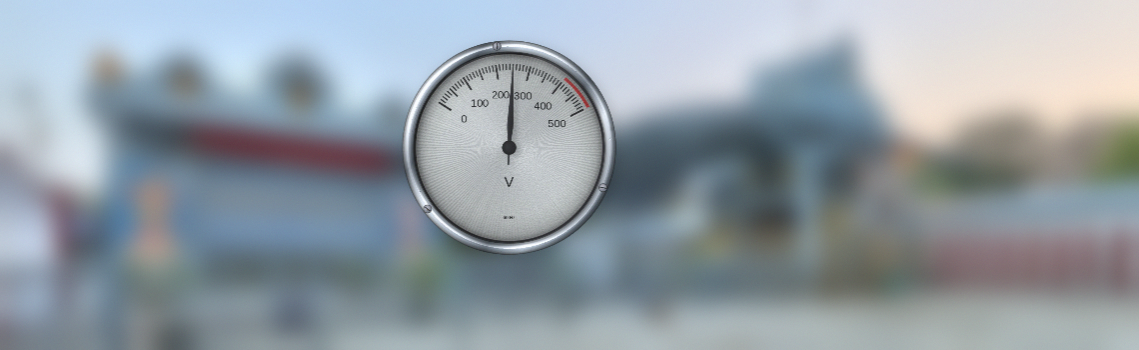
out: value=250 unit=V
